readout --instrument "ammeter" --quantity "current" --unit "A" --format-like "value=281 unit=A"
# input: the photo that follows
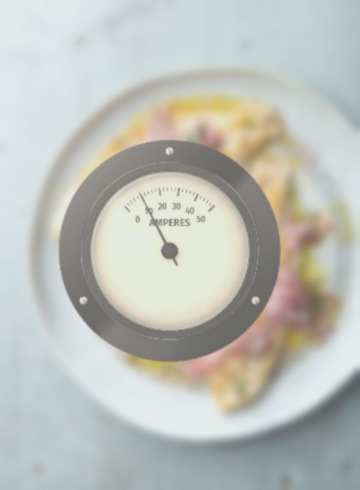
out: value=10 unit=A
